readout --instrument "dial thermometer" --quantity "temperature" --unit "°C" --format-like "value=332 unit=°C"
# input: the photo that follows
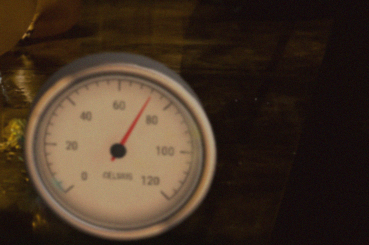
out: value=72 unit=°C
